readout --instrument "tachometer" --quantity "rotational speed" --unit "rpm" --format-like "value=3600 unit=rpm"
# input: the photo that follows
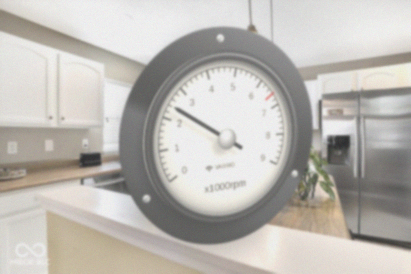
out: value=2400 unit=rpm
